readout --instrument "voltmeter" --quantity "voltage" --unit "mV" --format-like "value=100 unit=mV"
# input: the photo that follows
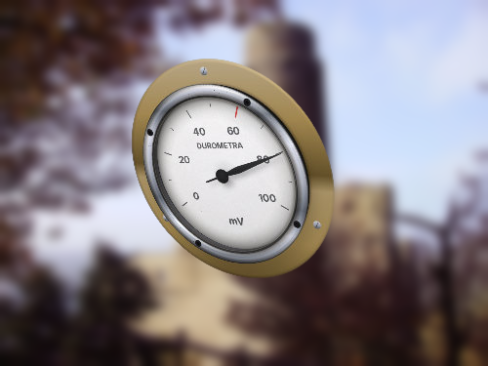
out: value=80 unit=mV
